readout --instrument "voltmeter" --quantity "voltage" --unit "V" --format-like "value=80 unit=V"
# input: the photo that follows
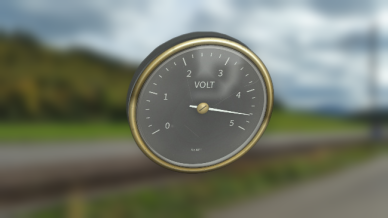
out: value=4.6 unit=V
